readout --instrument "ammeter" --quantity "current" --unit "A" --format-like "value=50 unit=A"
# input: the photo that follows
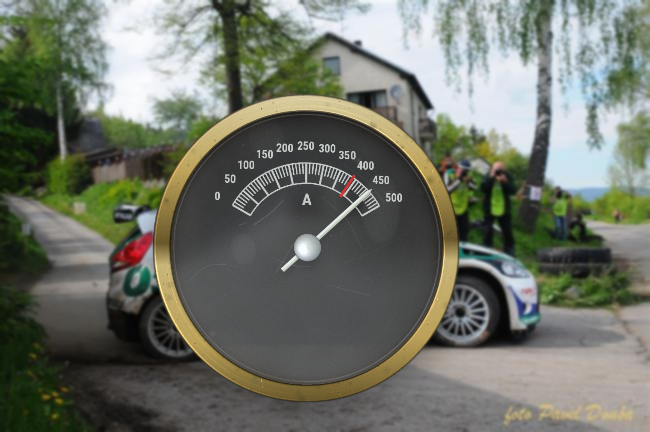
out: value=450 unit=A
